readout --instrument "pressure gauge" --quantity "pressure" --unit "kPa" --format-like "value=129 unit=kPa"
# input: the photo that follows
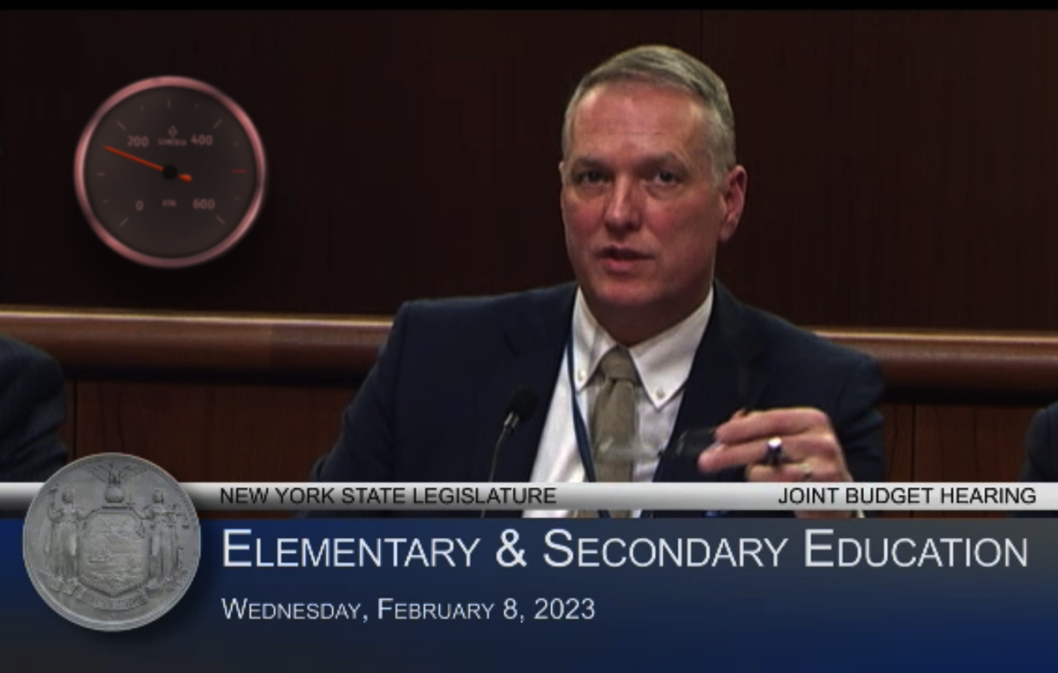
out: value=150 unit=kPa
